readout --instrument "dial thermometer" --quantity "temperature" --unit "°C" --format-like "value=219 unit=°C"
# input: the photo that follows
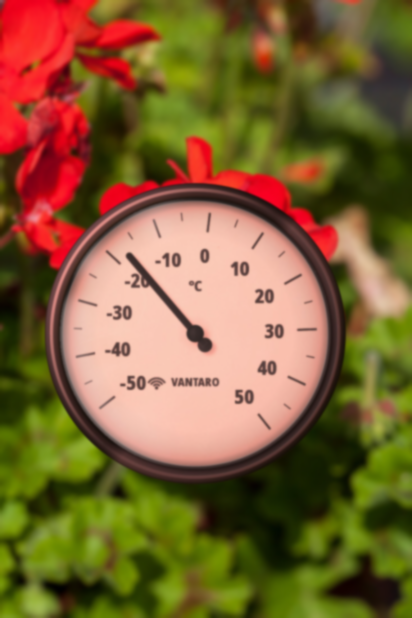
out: value=-17.5 unit=°C
